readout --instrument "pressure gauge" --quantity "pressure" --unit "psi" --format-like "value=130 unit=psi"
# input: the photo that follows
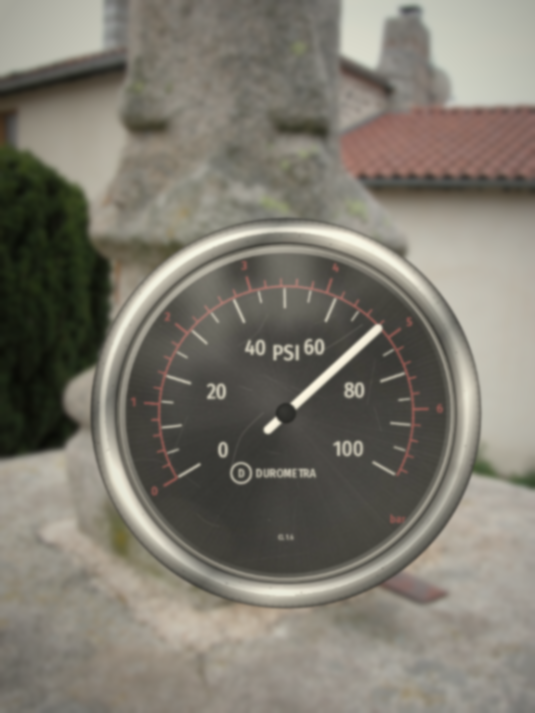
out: value=70 unit=psi
